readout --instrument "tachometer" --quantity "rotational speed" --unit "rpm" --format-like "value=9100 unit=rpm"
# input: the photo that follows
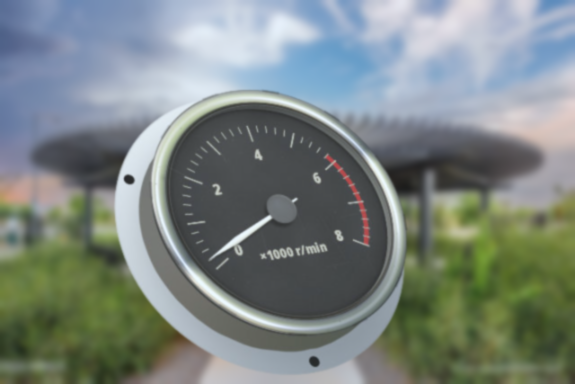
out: value=200 unit=rpm
